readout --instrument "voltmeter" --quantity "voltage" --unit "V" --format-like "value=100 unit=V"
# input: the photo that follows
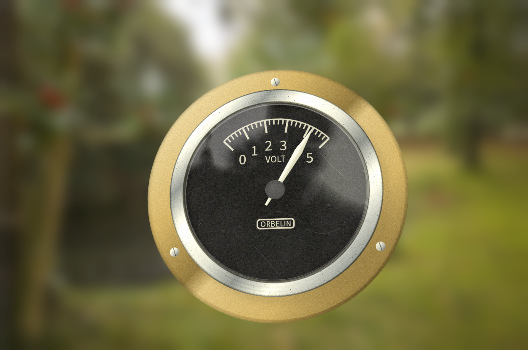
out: value=4.2 unit=V
